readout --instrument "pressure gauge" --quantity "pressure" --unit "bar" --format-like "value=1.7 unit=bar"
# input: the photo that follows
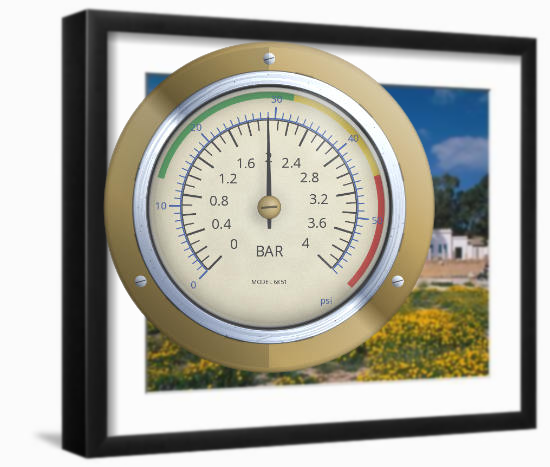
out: value=2 unit=bar
